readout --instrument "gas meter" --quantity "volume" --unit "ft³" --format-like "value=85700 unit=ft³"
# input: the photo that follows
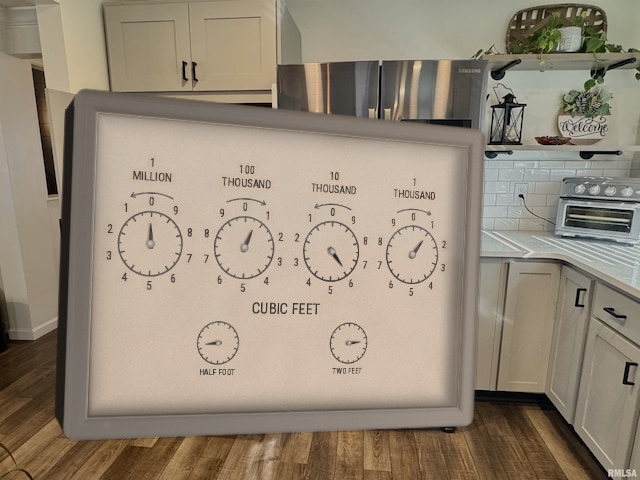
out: value=6100 unit=ft³
